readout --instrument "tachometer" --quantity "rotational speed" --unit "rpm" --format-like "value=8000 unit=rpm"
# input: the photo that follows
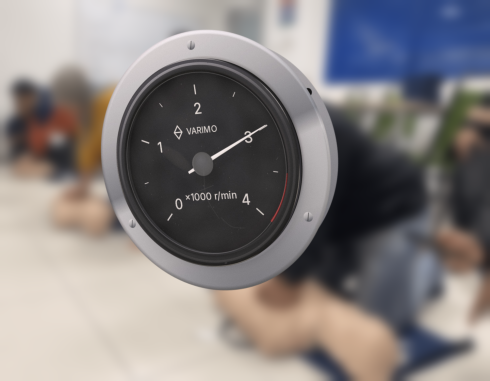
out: value=3000 unit=rpm
